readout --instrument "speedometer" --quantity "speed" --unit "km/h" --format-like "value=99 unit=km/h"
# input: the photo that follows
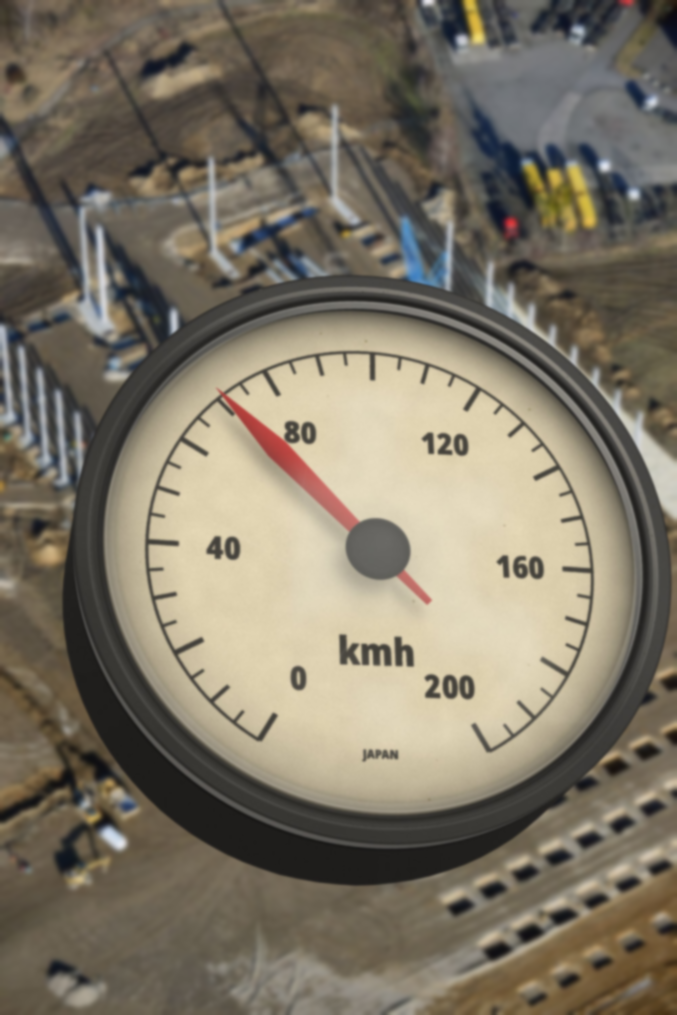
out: value=70 unit=km/h
